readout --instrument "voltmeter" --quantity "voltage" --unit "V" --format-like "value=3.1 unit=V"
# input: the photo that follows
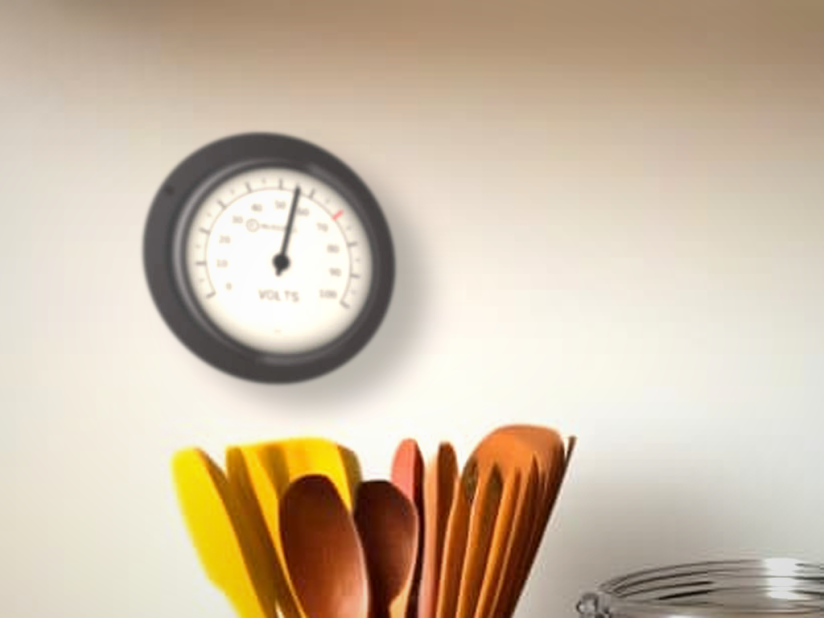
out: value=55 unit=V
